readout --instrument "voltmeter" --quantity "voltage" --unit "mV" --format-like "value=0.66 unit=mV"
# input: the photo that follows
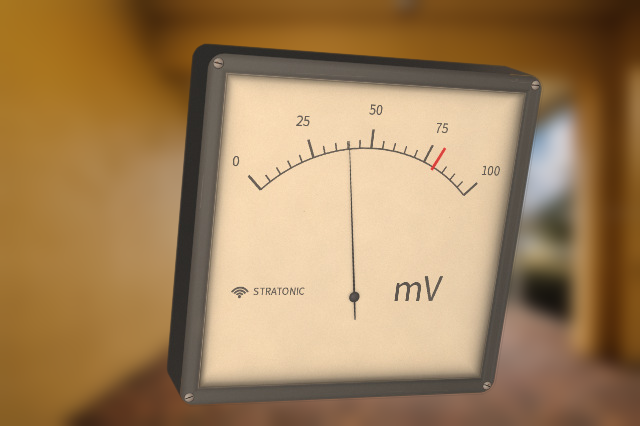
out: value=40 unit=mV
